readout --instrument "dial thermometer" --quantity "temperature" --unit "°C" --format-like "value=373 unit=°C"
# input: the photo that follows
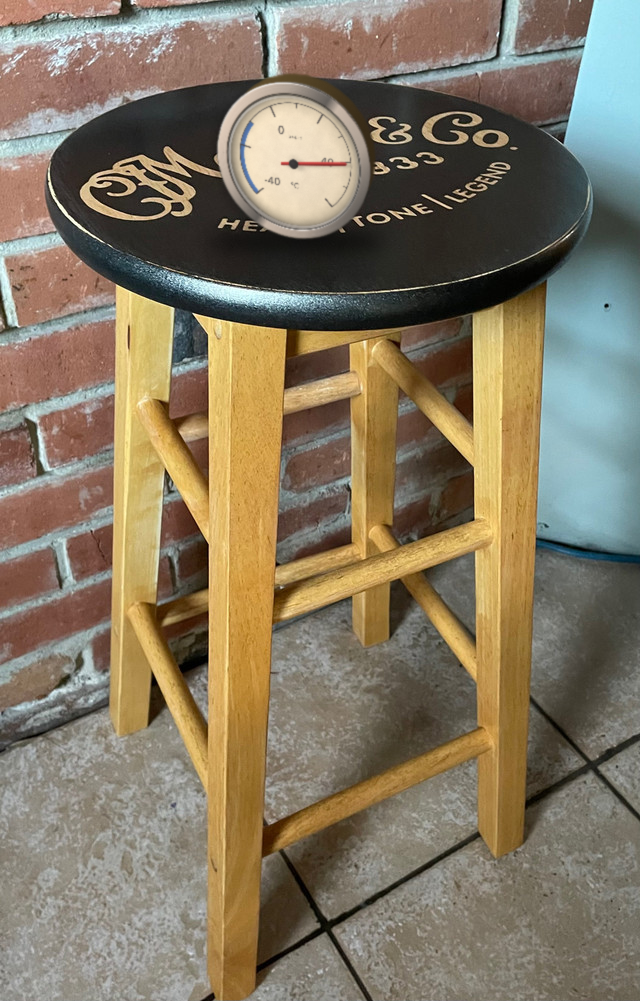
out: value=40 unit=°C
